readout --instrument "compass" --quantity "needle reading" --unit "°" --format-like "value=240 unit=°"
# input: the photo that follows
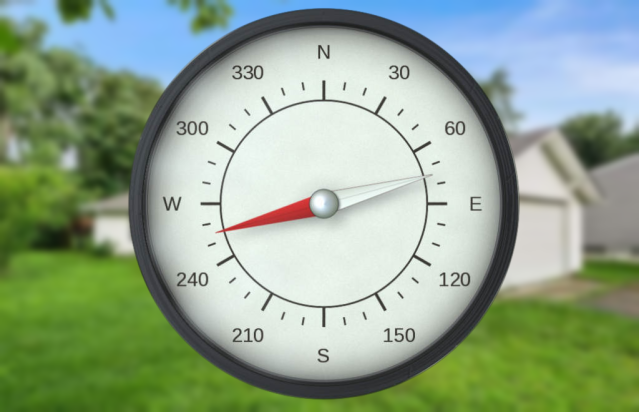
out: value=255 unit=°
